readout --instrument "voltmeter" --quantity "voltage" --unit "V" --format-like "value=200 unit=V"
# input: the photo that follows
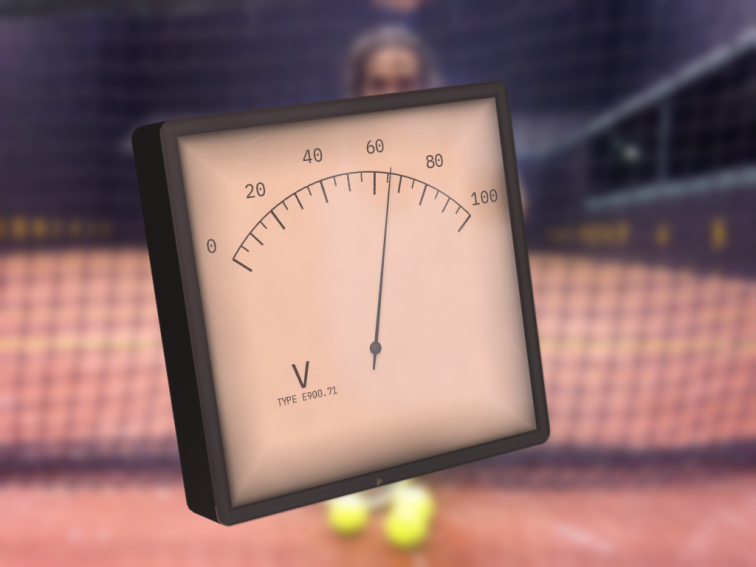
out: value=65 unit=V
